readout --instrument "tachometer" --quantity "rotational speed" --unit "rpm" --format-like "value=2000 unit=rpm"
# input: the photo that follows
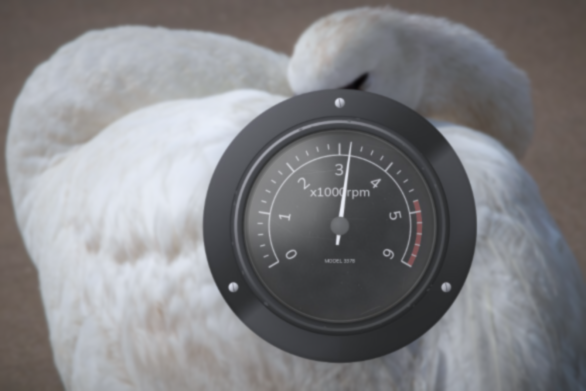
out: value=3200 unit=rpm
